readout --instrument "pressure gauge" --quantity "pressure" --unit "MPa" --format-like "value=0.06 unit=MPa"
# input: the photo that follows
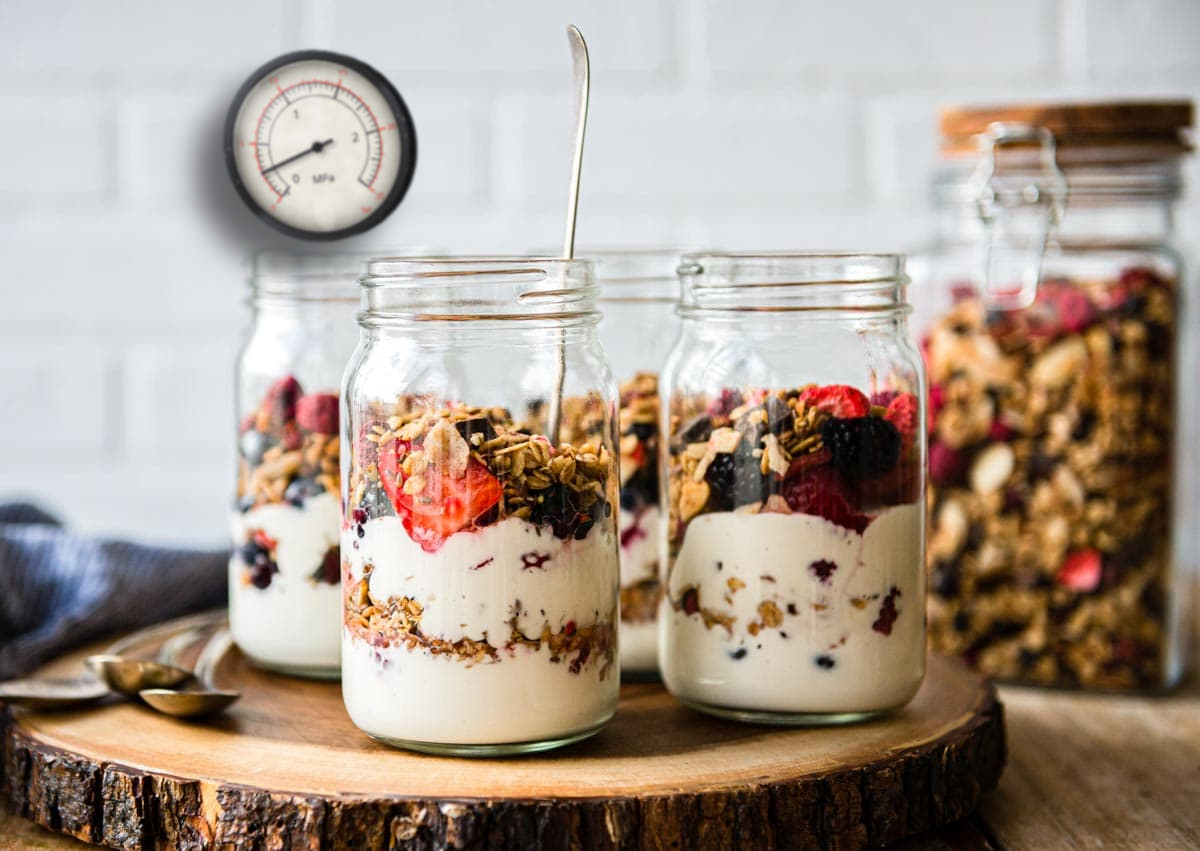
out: value=0.25 unit=MPa
